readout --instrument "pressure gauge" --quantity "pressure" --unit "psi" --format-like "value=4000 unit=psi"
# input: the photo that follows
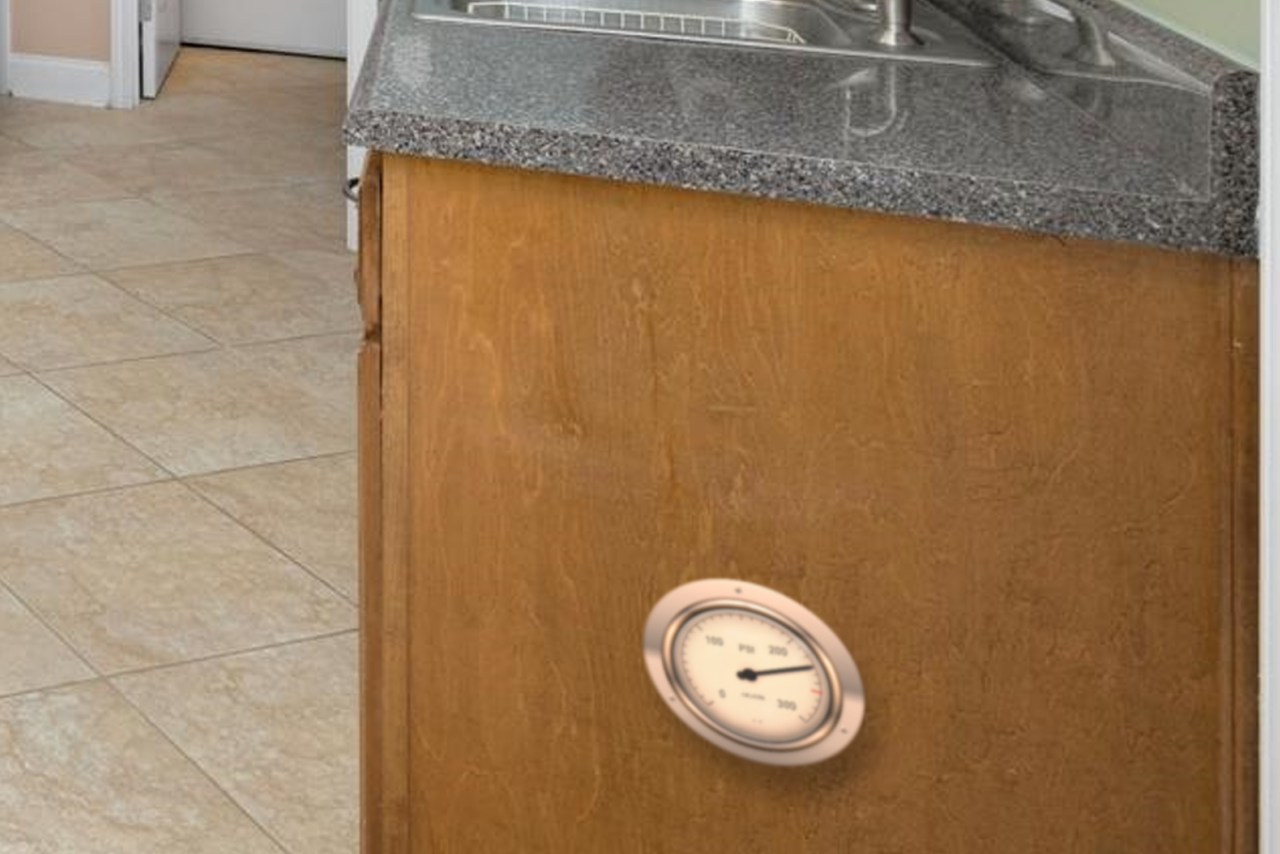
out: value=230 unit=psi
